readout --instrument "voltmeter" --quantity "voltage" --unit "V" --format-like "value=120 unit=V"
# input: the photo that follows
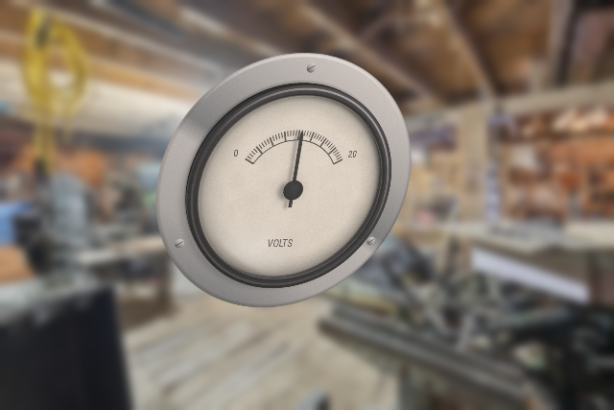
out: value=10 unit=V
